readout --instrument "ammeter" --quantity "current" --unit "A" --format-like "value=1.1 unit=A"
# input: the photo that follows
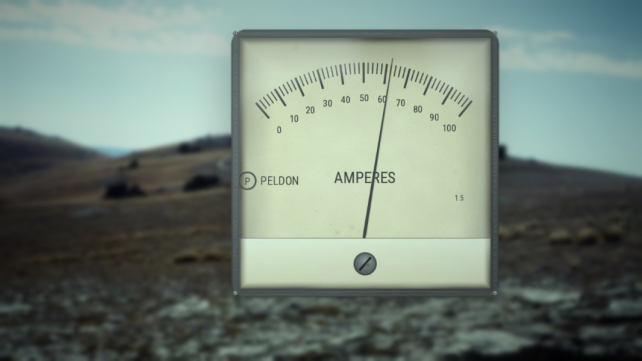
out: value=62 unit=A
